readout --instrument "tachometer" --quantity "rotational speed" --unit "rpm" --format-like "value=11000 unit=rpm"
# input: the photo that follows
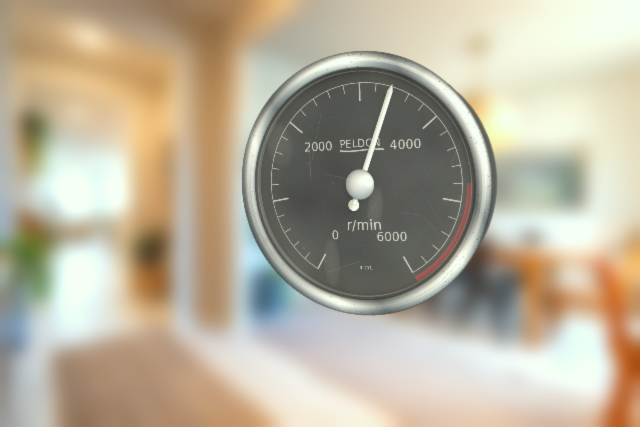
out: value=3400 unit=rpm
